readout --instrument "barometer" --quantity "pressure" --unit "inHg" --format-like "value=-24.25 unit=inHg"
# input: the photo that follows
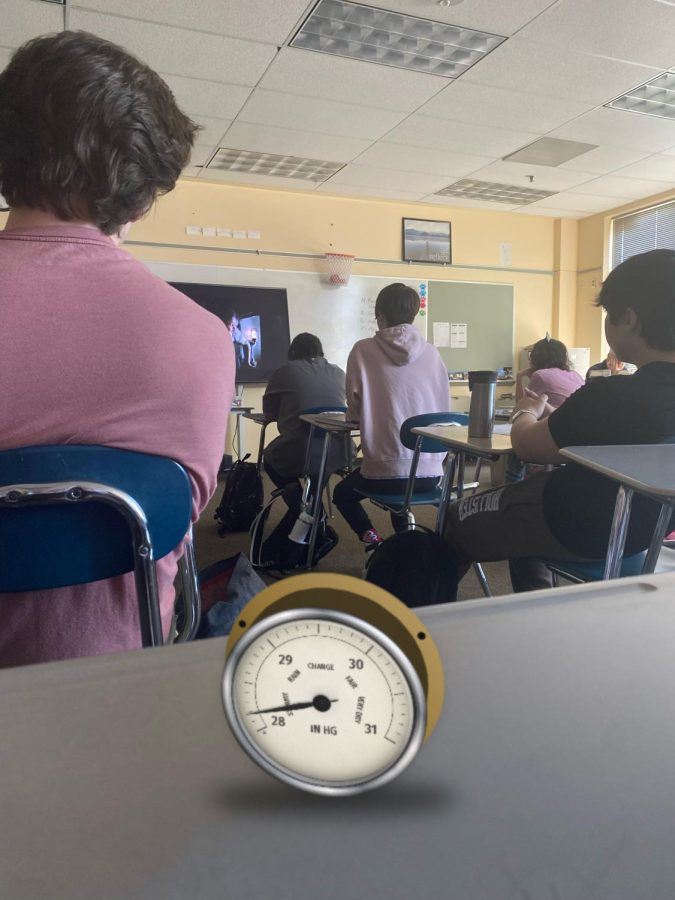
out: value=28.2 unit=inHg
